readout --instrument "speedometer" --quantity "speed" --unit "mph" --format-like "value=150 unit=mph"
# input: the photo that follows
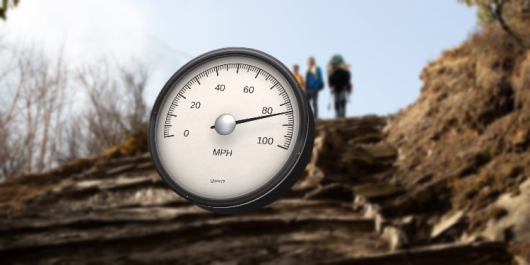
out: value=85 unit=mph
